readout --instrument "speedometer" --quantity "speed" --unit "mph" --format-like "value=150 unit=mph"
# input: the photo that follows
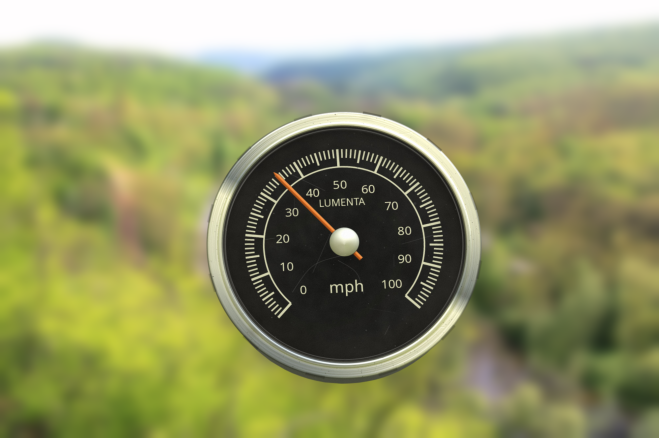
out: value=35 unit=mph
